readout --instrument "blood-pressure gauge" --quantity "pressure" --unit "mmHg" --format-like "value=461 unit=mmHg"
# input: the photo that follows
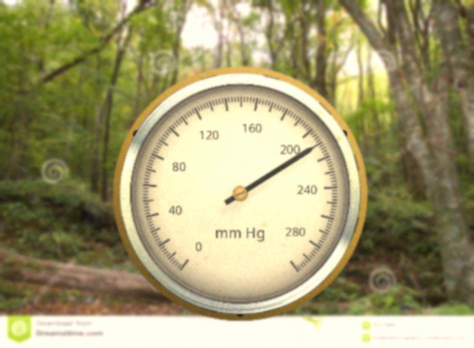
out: value=210 unit=mmHg
